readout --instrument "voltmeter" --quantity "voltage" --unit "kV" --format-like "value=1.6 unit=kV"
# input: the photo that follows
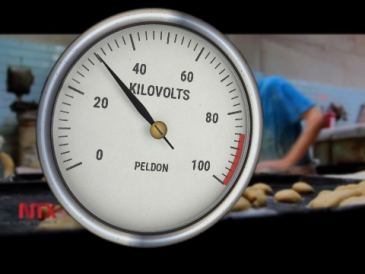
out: value=30 unit=kV
